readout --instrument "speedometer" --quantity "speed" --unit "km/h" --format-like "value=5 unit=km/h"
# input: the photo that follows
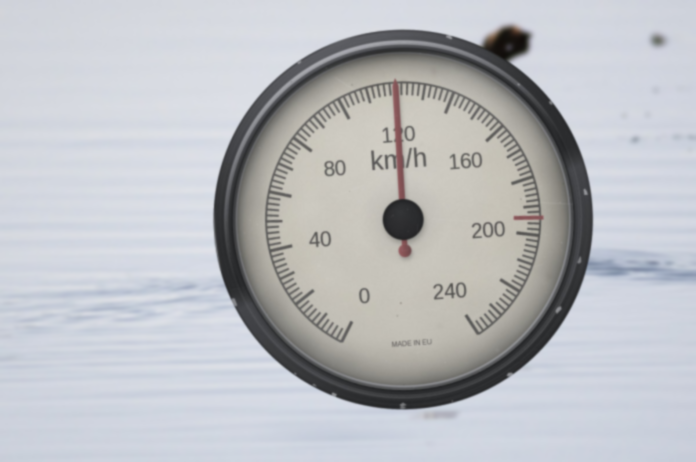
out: value=120 unit=km/h
